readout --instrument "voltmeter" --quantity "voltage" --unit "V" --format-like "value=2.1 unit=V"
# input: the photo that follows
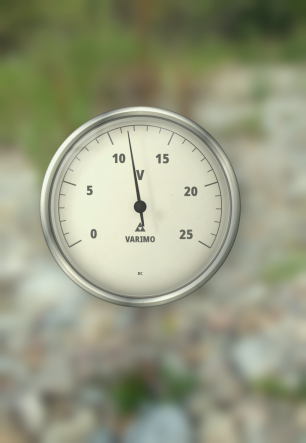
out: value=11.5 unit=V
